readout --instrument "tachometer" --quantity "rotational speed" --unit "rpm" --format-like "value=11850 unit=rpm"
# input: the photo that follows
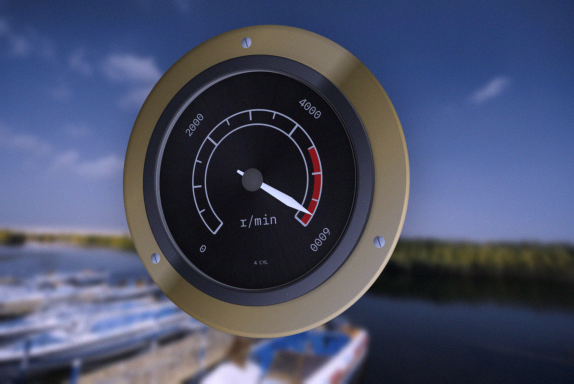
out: value=5750 unit=rpm
